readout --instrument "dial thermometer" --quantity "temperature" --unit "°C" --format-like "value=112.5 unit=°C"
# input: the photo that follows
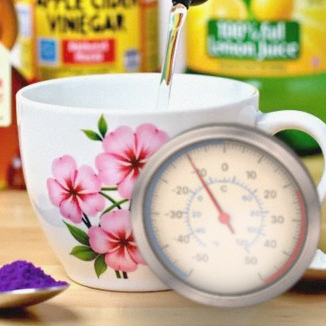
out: value=-10 unit=°C
